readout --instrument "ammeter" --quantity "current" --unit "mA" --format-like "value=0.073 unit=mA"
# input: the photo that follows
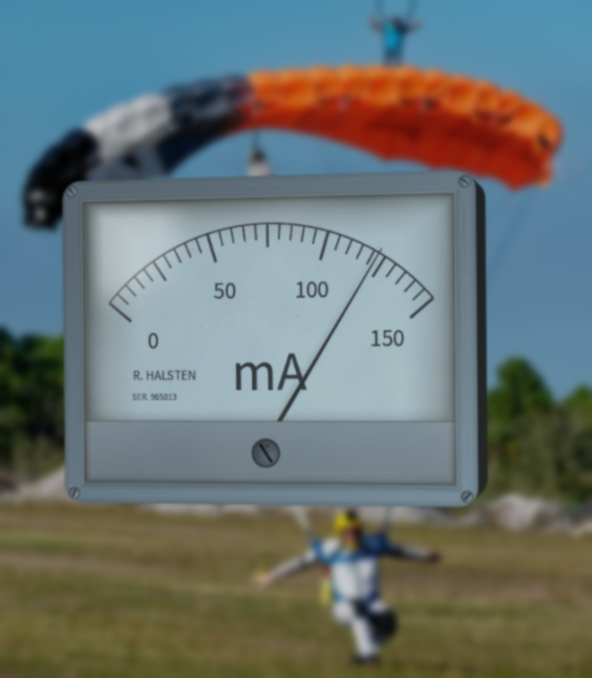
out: value=122.5 unit=mA
